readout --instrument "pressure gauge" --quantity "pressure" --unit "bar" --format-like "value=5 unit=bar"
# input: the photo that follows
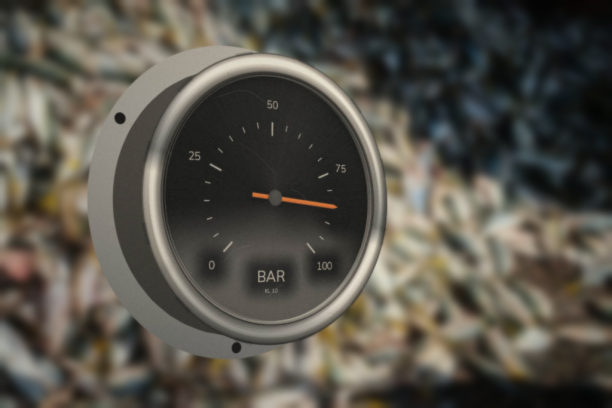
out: value=85 unit=bar
